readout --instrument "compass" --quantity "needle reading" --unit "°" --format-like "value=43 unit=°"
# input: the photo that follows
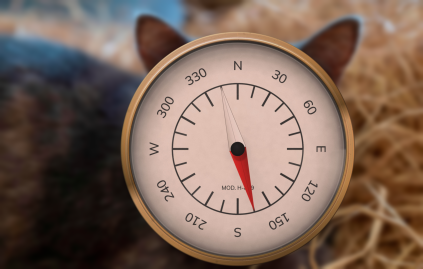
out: value=165 unit=°
